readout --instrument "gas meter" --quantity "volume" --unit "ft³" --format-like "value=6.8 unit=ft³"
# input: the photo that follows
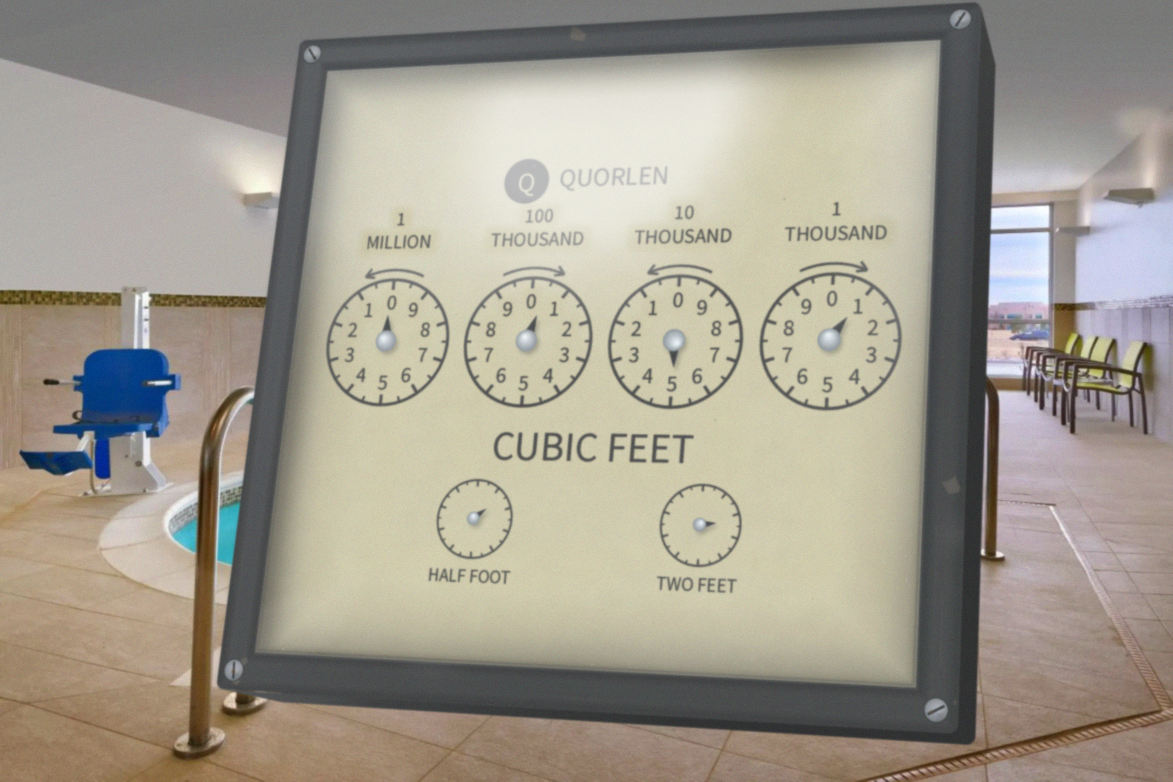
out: value=5100 unit=ft³
